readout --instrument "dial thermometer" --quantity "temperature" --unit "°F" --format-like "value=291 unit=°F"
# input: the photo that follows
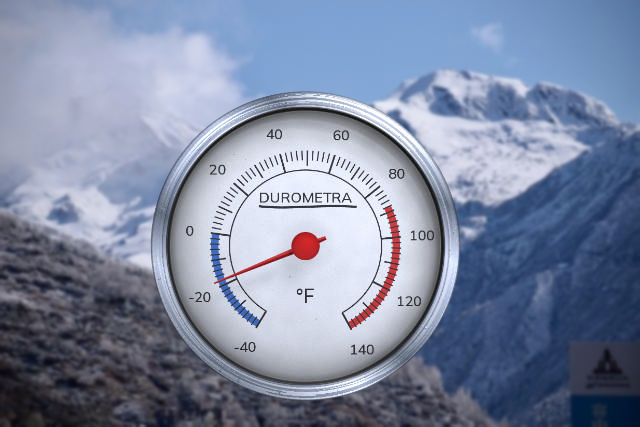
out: value=-18 unit=°F
